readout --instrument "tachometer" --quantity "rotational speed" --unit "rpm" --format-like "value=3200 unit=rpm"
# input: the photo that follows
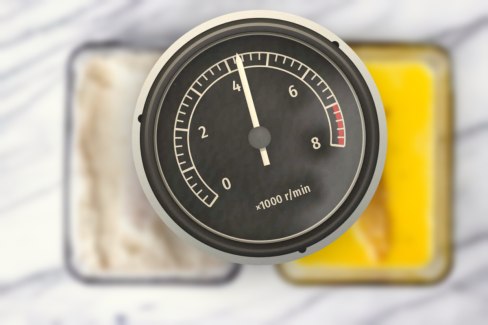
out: value=4300 unit=rpm
